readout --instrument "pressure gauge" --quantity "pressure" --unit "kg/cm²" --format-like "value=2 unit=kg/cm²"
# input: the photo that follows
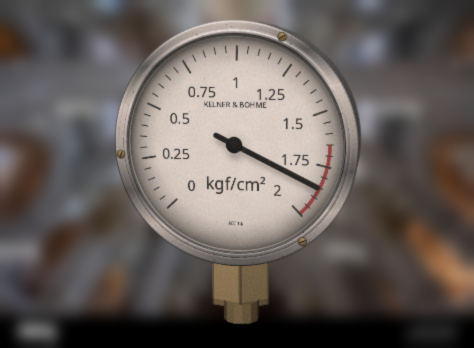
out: value=1.85 unit=kg/cm²
